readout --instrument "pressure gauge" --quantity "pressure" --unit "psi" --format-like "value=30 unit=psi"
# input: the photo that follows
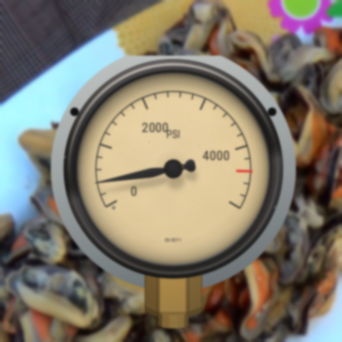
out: value=400 unit=psi
